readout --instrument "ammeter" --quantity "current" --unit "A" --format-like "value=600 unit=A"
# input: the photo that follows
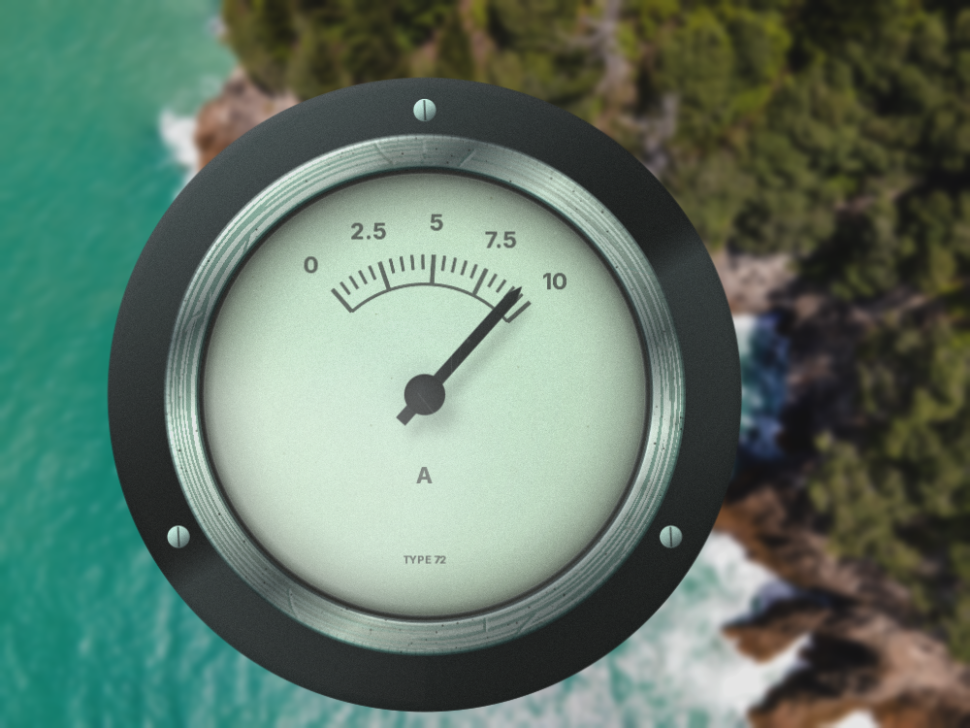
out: value=9.25 unit=A
